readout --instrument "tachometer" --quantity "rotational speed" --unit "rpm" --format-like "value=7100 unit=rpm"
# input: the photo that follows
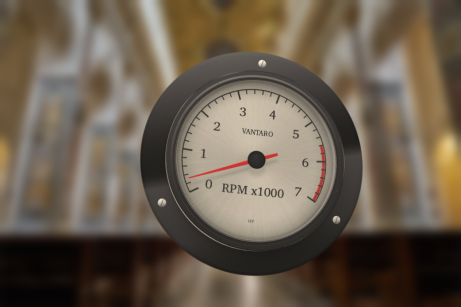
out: value=300 unit=rpm
